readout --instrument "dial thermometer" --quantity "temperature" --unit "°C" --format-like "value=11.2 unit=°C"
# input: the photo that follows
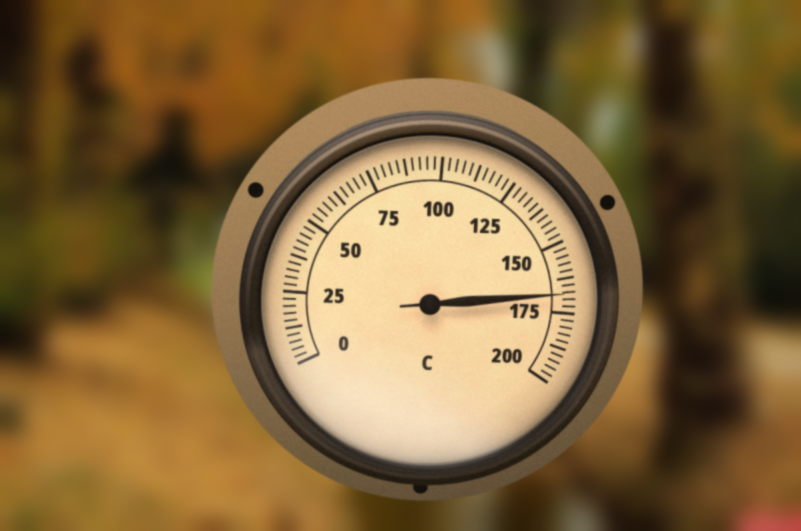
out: value=167.5 unit=°C
